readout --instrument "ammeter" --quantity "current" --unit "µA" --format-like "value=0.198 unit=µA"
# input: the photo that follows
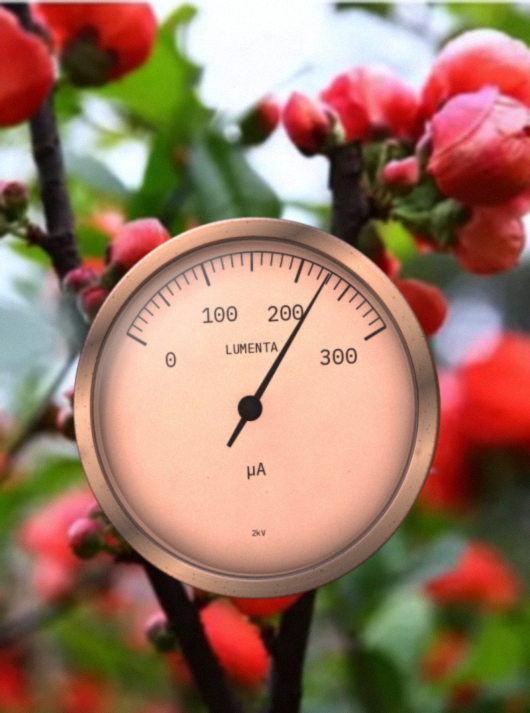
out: value=230 unit=µA
